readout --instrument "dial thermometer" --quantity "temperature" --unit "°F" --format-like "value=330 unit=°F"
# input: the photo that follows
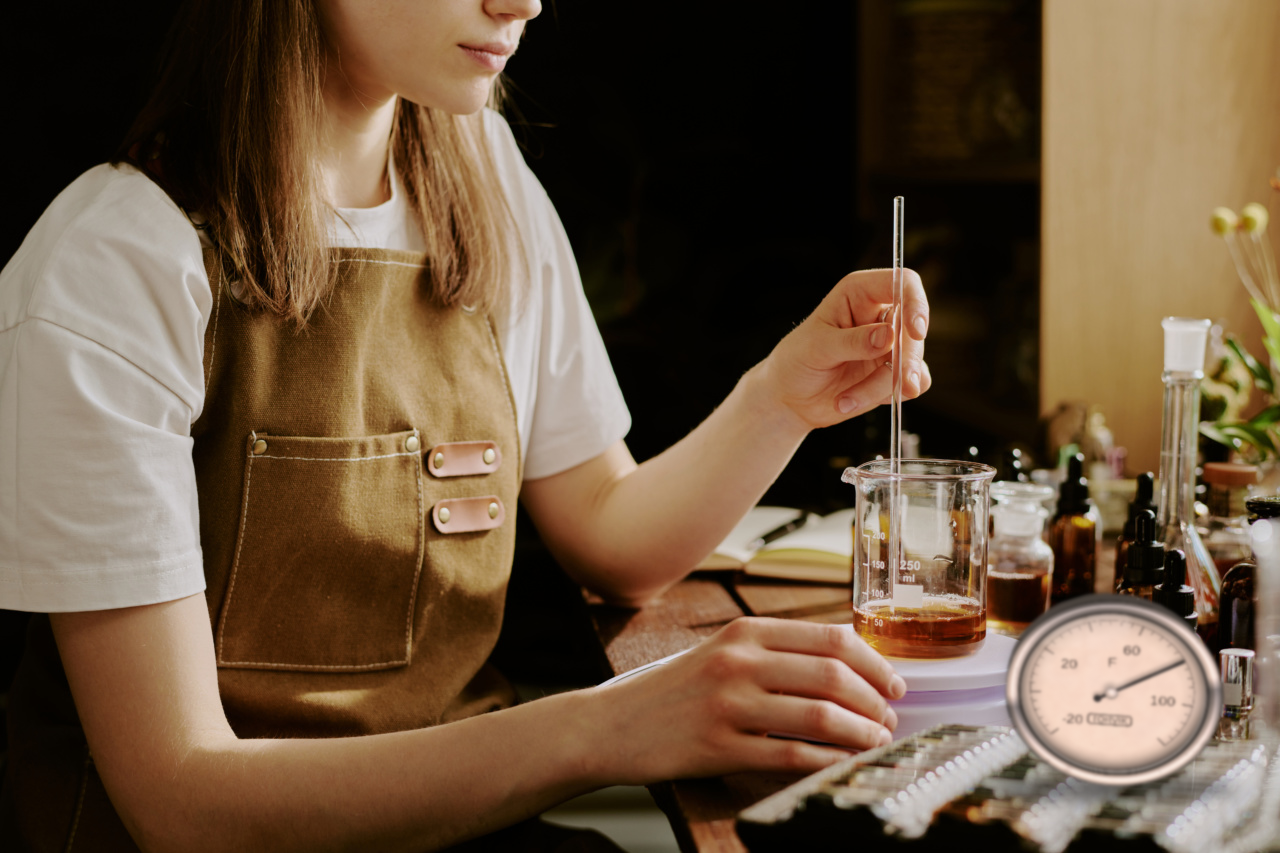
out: value=80 unit=°F
